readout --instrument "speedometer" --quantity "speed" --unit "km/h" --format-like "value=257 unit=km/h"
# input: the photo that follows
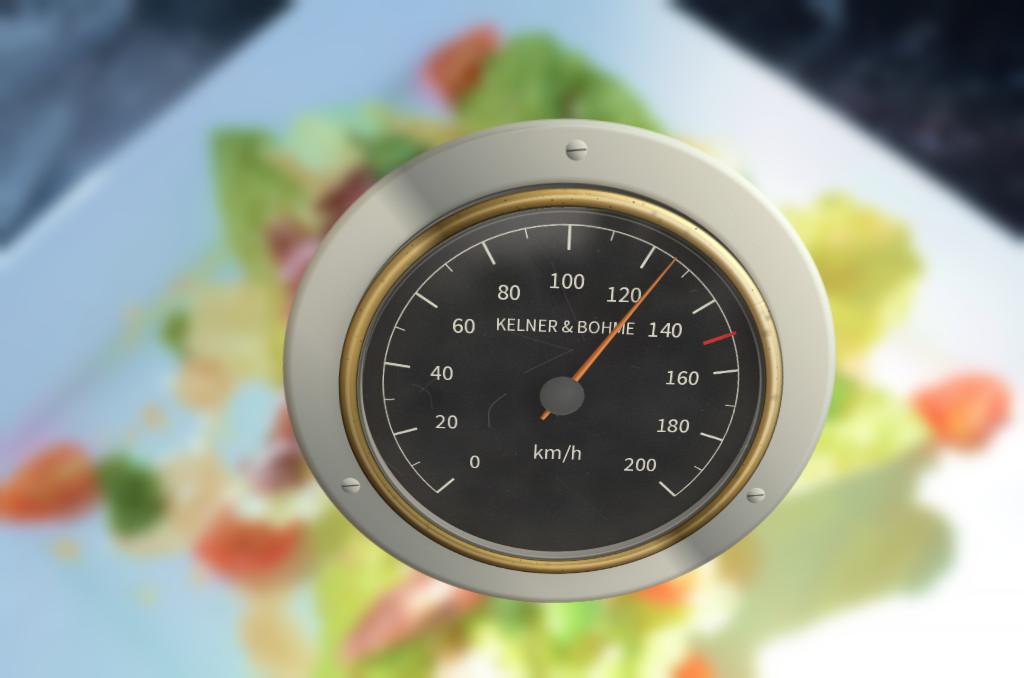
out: value=125 unit=km/h
